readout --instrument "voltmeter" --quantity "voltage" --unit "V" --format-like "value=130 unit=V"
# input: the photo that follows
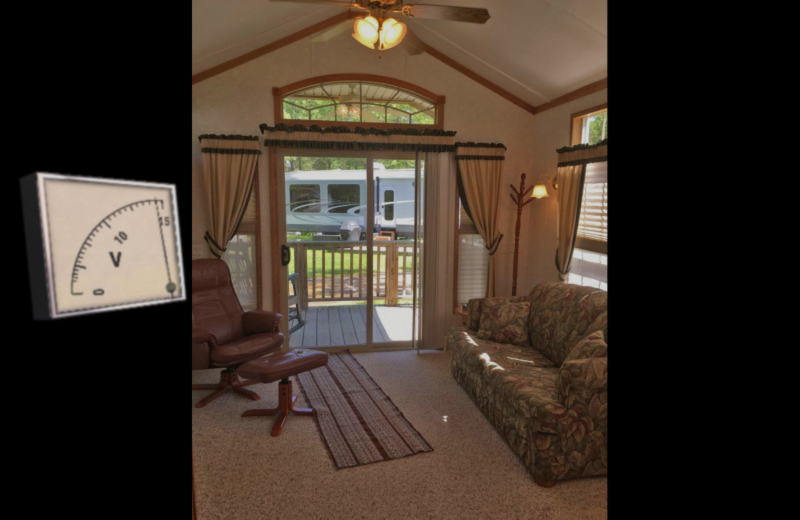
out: value=14.5 unit=V
